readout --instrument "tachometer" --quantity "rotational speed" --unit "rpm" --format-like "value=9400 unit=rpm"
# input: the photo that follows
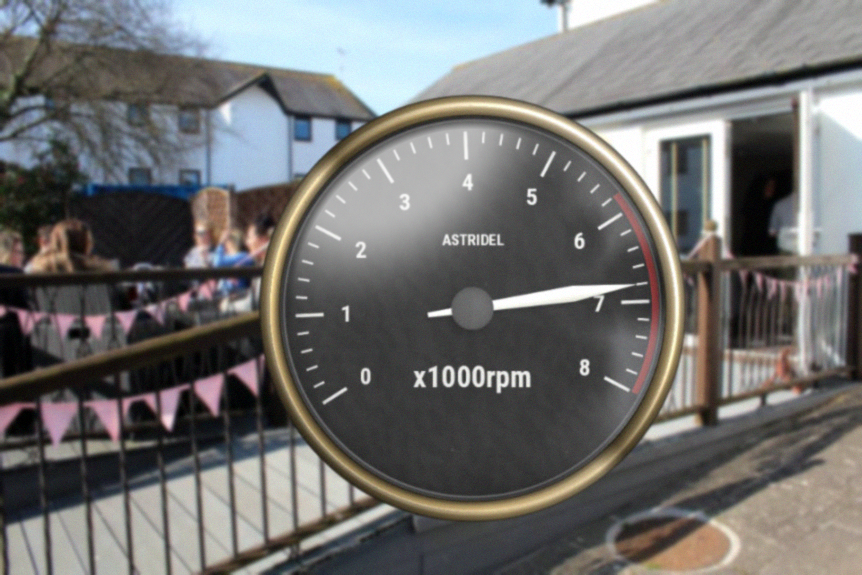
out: value=6800 unit=rpm
